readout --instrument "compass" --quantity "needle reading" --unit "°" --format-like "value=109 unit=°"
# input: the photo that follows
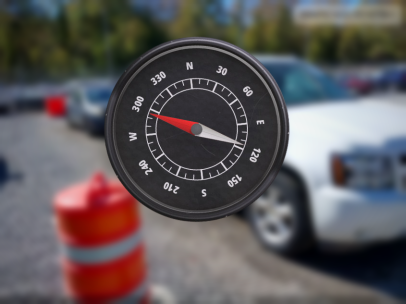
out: value=295 unit=°
